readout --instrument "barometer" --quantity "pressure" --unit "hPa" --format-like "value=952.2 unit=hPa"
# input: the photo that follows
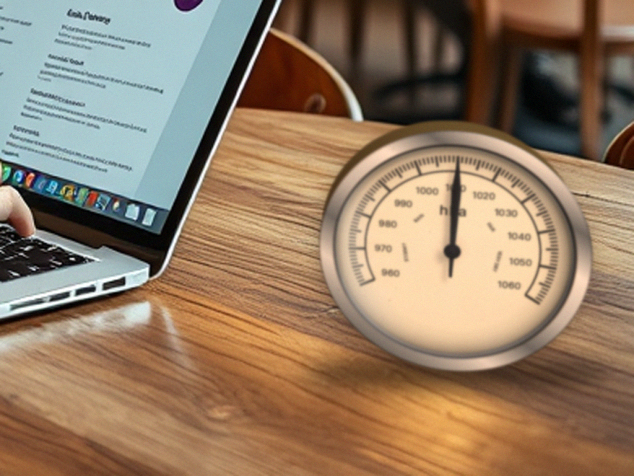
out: value=1010 unit=hPa
